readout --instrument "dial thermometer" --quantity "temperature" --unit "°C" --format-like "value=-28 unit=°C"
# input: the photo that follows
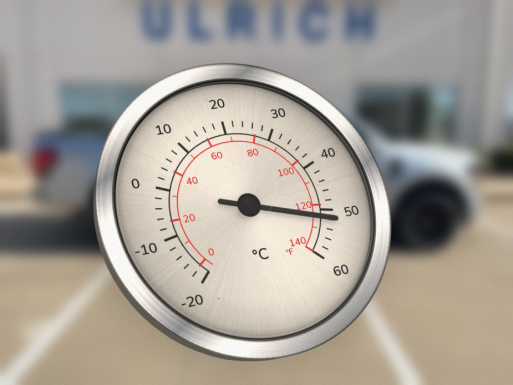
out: value=52 unit=°C
